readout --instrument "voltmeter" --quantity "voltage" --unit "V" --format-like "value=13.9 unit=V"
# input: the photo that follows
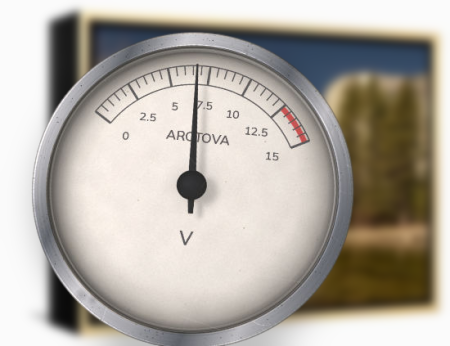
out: value=6.75 unit=V
